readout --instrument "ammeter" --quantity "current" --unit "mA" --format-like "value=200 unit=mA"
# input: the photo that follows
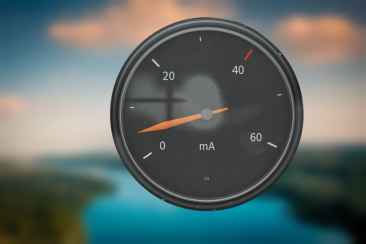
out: value=5 unit=mA
